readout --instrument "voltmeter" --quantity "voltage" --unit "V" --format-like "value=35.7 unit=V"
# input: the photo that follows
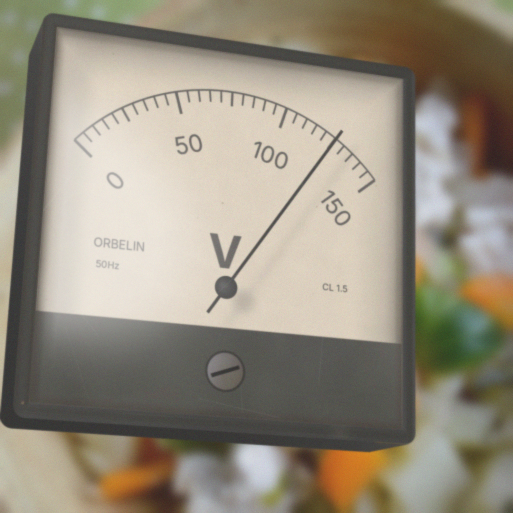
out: value=125 unit=V
